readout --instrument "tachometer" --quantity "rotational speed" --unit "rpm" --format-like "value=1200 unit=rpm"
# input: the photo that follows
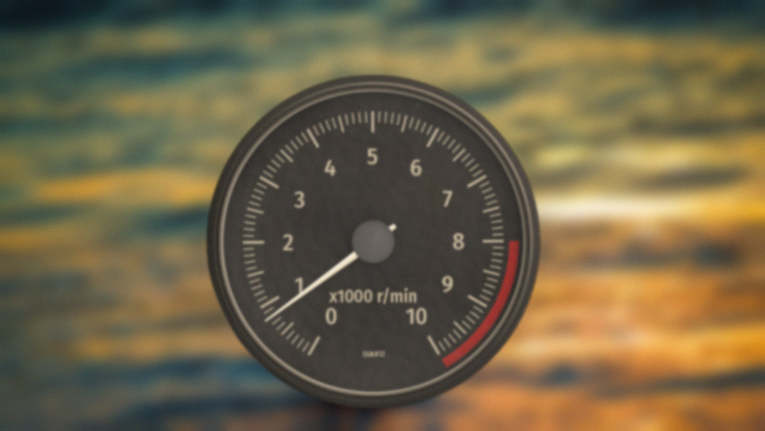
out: value=800 unit=rpm
